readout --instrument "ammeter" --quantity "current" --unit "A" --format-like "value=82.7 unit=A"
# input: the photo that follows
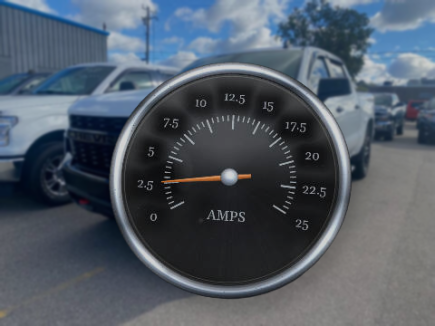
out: value=2.5 unit=A
